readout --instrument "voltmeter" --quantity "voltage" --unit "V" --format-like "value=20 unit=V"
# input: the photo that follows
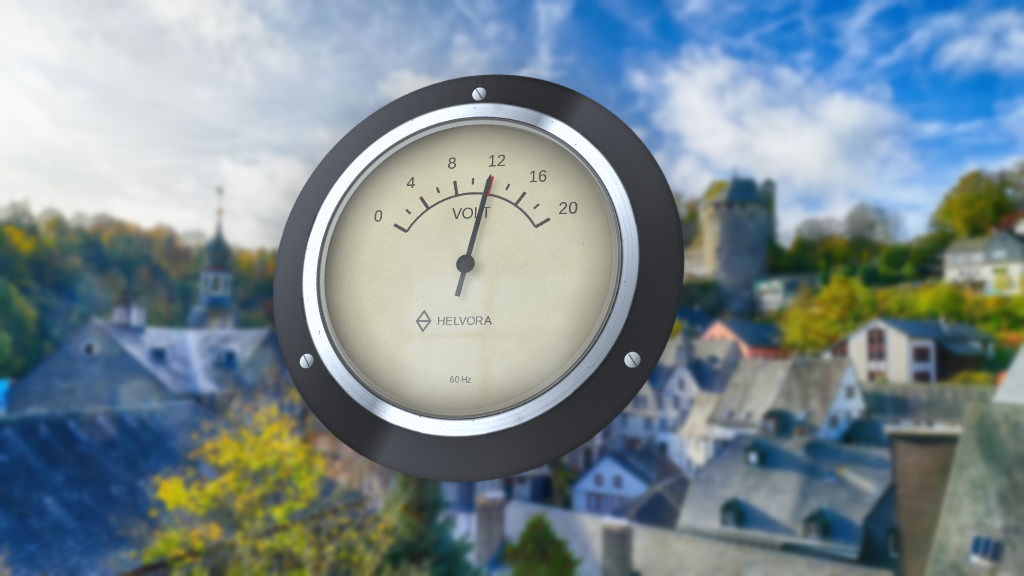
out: value=12 unit=V
